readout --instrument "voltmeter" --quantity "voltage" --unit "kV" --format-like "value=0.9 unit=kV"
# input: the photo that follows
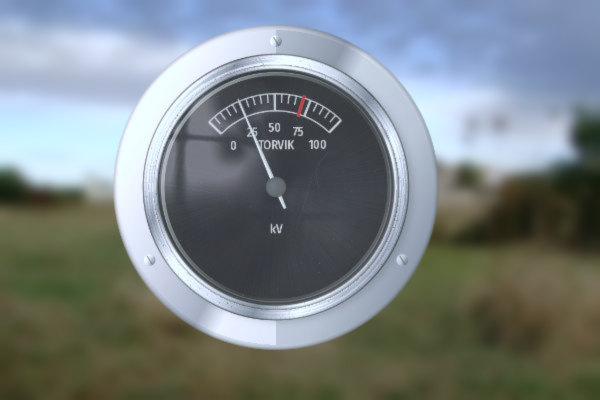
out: value=25 unit=kV
